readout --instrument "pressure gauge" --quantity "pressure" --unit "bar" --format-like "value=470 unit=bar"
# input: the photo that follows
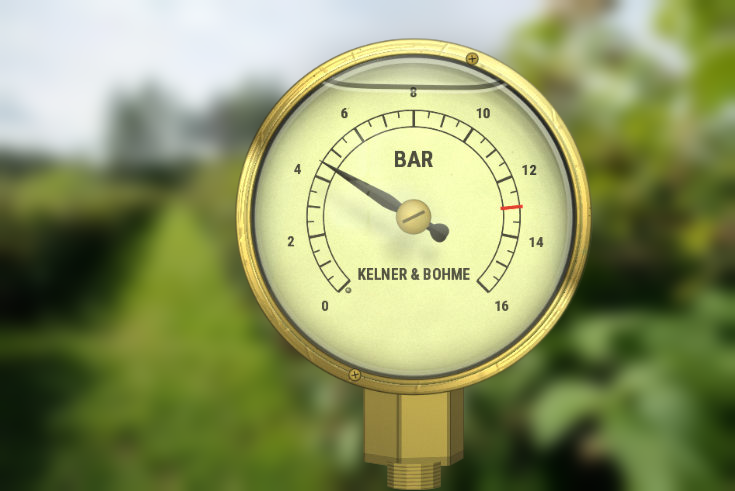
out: value=4.5 unit=bar
